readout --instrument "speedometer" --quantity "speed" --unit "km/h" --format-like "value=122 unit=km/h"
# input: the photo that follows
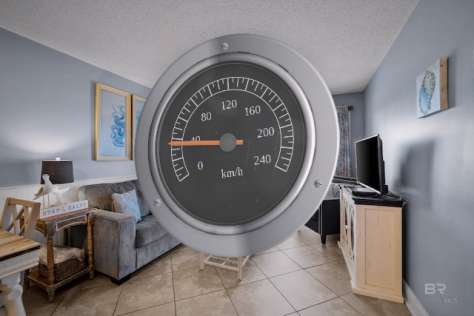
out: value=35 unit=km/h
